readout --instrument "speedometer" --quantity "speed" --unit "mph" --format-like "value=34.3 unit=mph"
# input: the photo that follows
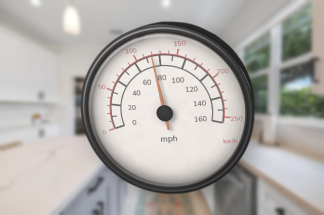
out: value=75 unit=mph
